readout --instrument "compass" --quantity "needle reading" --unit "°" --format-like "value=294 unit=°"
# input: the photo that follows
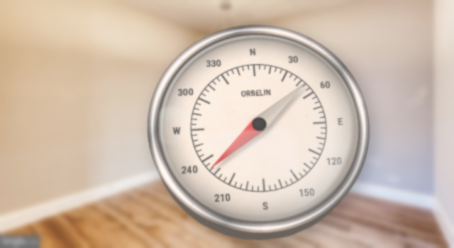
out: value=230 unit=°
